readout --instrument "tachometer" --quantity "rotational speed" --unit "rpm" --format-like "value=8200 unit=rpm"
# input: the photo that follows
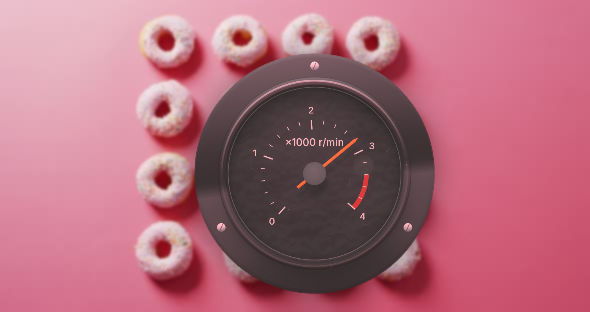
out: value=2800 unit=rpm
